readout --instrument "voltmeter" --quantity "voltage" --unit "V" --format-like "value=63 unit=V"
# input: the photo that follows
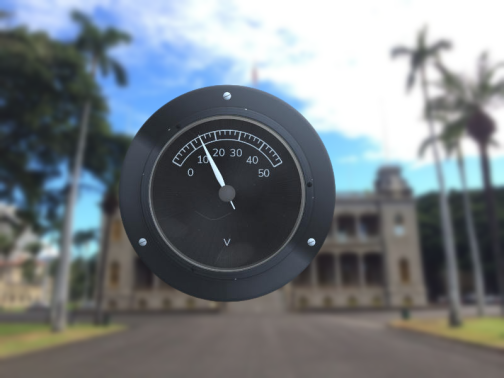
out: value=14 unit=V
